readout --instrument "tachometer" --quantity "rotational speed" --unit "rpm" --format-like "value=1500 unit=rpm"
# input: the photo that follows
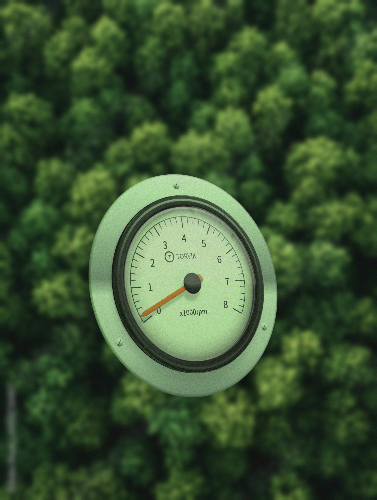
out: value=200 unit=rpm
